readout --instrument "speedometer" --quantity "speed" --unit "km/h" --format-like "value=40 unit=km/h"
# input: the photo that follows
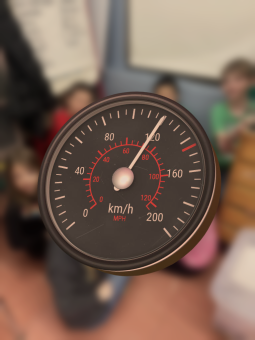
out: value=120 unit=km/h
